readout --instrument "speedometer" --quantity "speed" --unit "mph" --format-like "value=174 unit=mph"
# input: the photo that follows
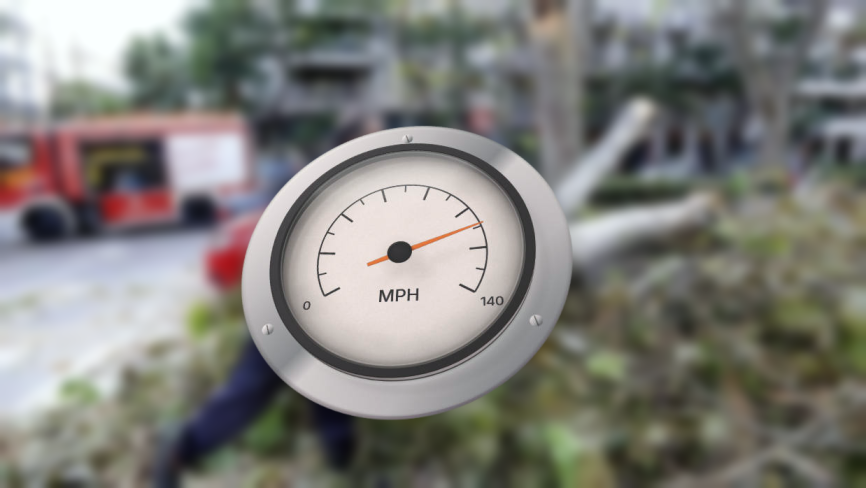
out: value=110 unit=mph
